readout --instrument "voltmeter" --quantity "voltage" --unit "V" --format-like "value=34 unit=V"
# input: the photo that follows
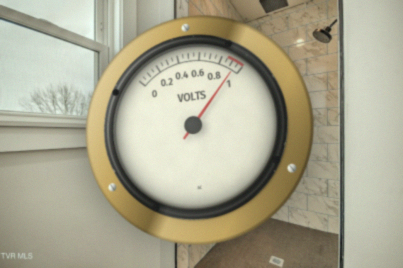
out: value=0.95 unit=V
